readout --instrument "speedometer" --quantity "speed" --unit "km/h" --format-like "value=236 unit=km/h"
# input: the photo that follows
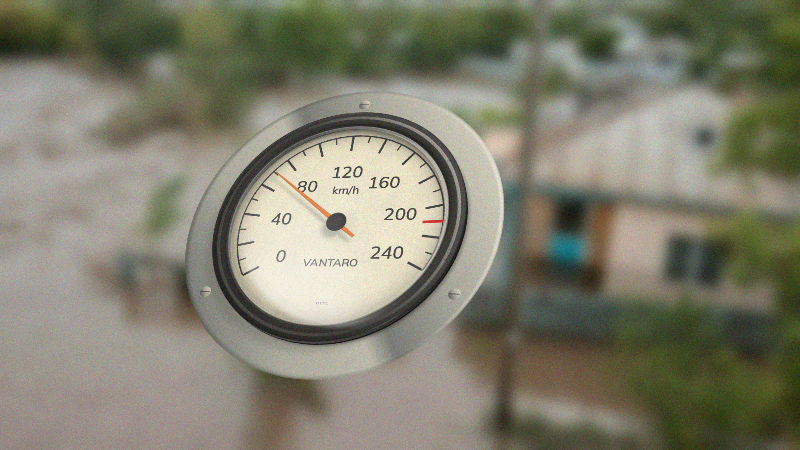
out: value=70 unit=km/h
